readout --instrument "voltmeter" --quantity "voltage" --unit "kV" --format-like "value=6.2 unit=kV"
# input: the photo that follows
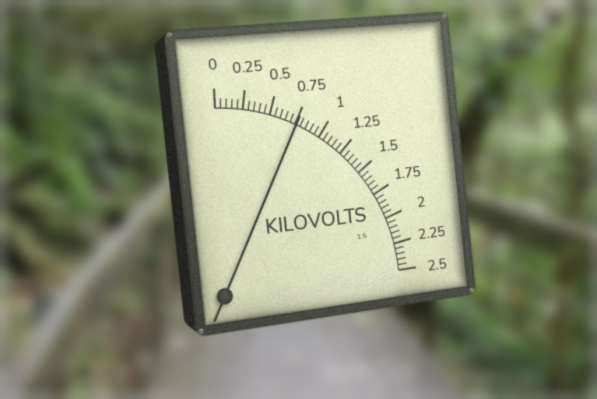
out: value=0.75 unit=kV
